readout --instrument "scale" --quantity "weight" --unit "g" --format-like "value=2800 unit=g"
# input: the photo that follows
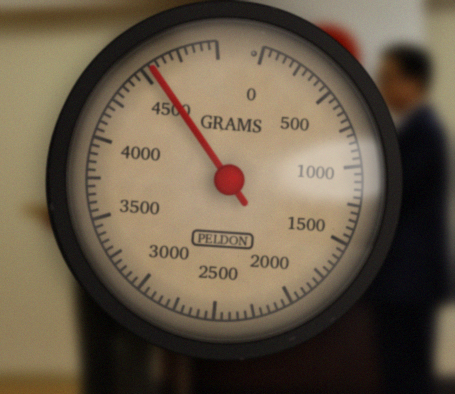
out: value=4550 unit=g
